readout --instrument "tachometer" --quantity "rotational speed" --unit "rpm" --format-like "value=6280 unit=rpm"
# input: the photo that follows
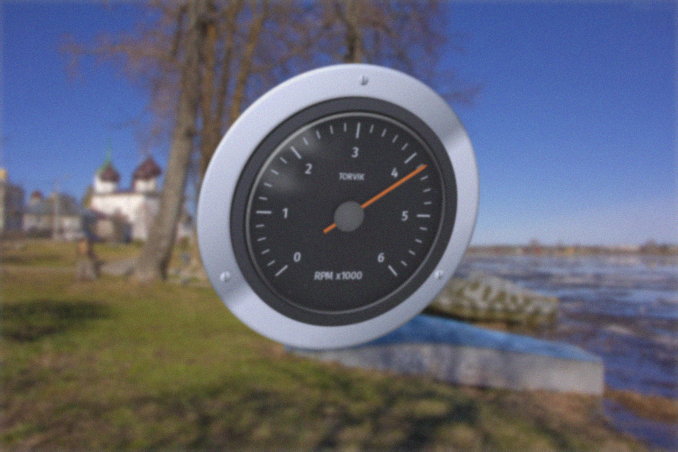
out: value=4200 unit=rpm
